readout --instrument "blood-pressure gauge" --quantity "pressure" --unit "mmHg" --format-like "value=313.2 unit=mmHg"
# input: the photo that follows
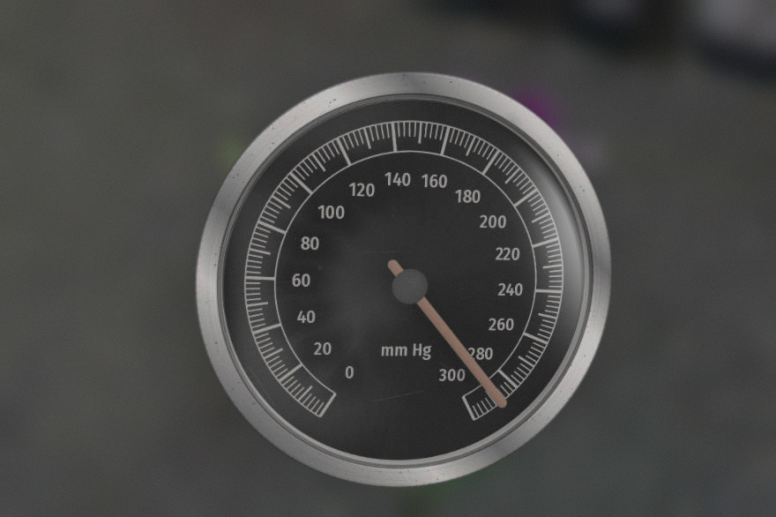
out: value=288 unit=mmHg
